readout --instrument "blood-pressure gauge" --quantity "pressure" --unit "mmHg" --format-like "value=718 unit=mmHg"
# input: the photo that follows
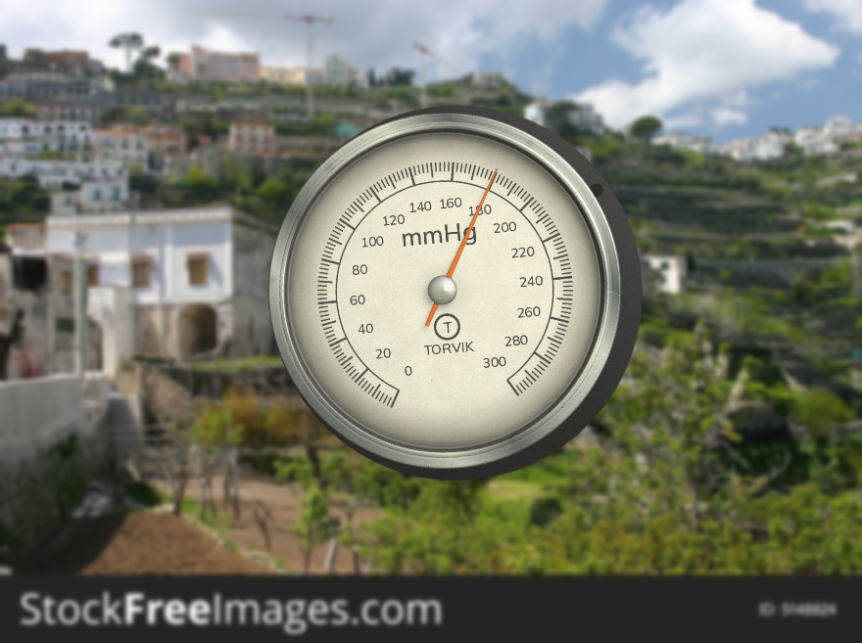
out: value=180 unit=mmHg
